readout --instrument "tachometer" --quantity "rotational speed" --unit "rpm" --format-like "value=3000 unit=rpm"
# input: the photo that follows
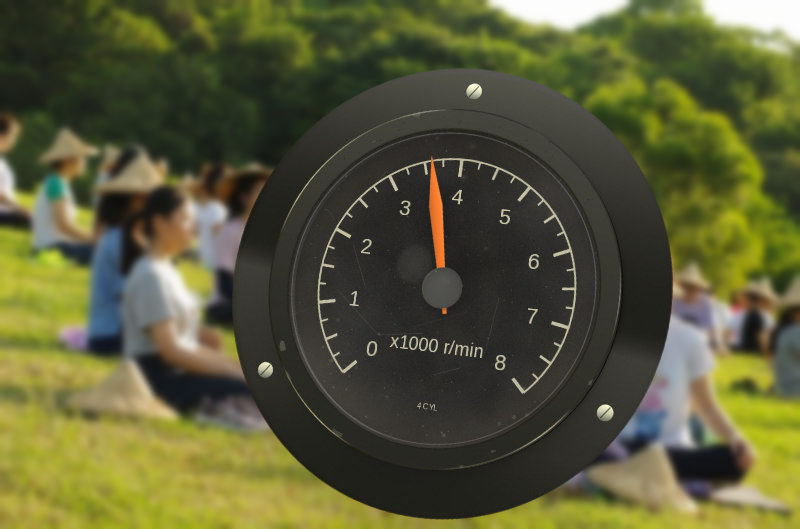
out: value=3625 unit=rpm
